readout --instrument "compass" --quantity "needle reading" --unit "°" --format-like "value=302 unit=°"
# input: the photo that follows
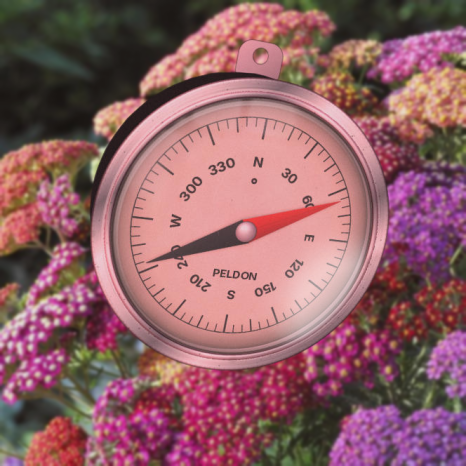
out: value=65 unit=°
